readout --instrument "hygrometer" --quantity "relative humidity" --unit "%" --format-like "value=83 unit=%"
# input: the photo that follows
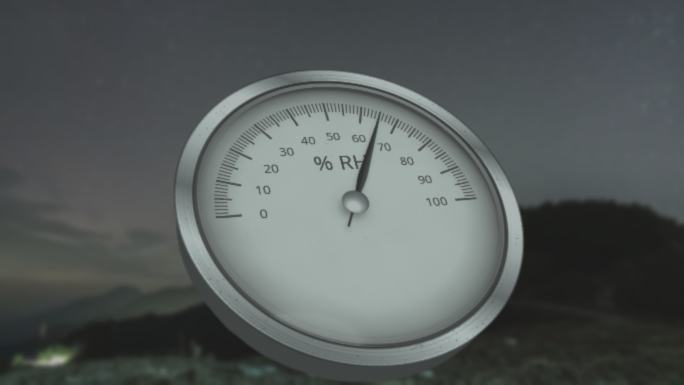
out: value=65 unit=%
